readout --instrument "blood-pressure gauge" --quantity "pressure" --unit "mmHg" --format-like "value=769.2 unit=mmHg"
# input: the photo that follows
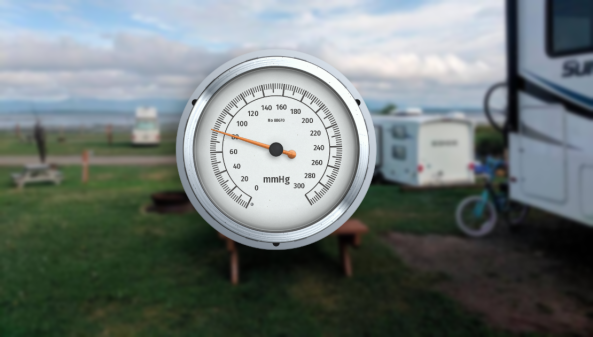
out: value=80 unit=mmHg
